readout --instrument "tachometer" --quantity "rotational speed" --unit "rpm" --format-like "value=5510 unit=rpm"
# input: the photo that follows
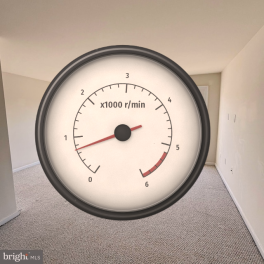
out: value=700 unit=rpm
